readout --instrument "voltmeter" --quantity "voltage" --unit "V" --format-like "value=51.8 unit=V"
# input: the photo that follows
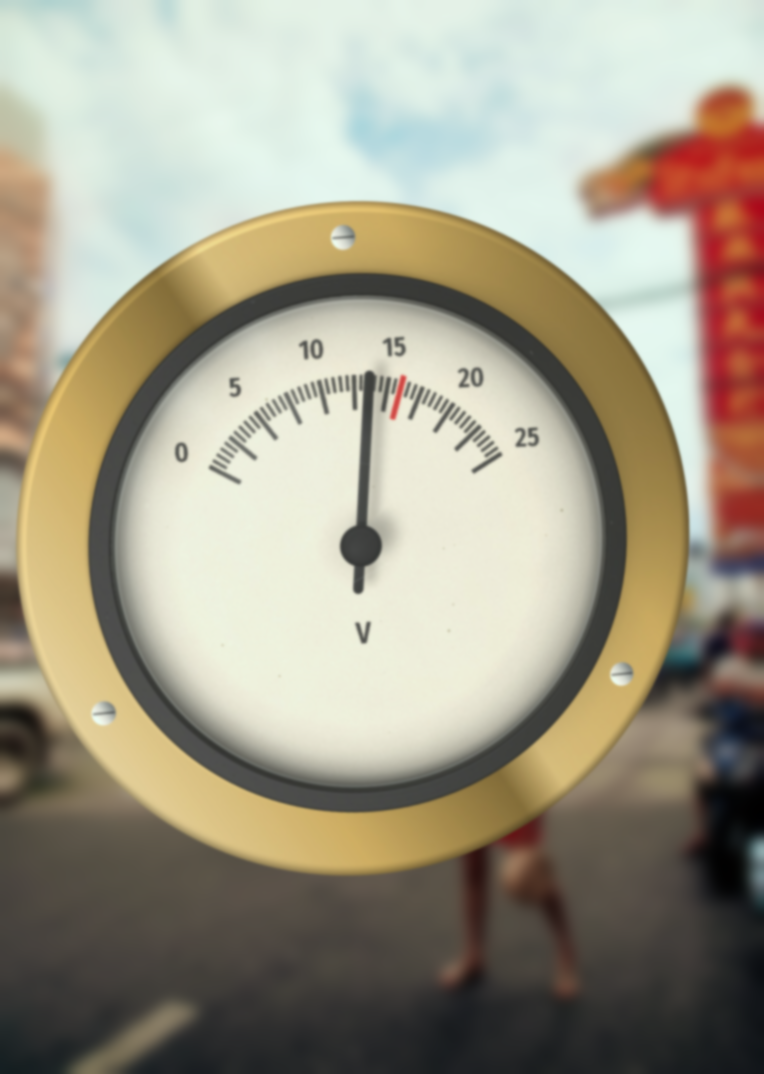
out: value=13.5 unit=V
